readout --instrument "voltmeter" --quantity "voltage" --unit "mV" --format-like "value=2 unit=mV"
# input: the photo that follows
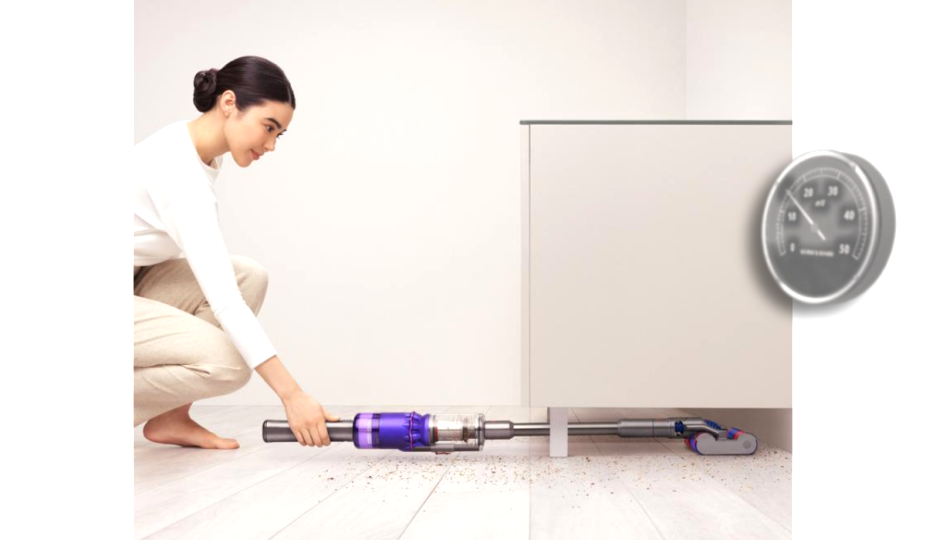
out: value=15 unit=mV
